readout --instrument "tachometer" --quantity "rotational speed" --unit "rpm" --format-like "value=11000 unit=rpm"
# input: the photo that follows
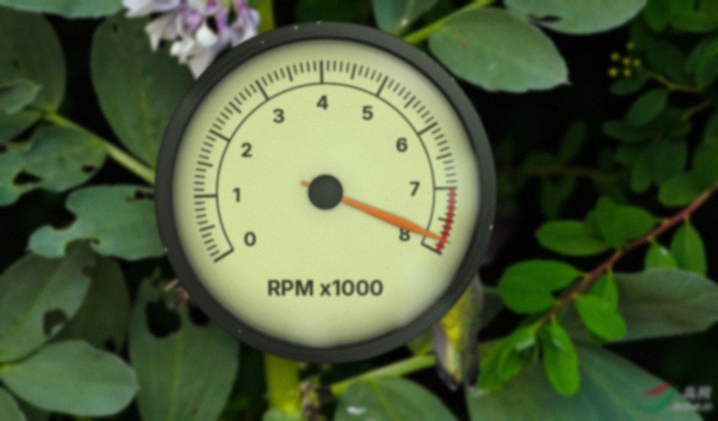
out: value=7800 unit=rpm
